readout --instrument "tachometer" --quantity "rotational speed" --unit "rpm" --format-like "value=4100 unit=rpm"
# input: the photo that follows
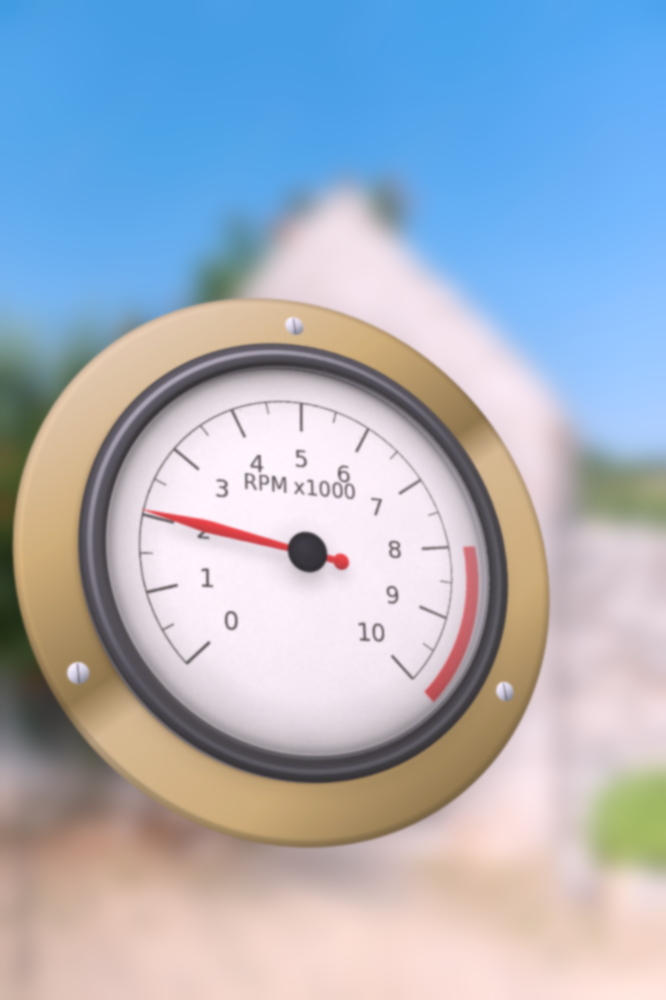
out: value=2000 unit=rpm
